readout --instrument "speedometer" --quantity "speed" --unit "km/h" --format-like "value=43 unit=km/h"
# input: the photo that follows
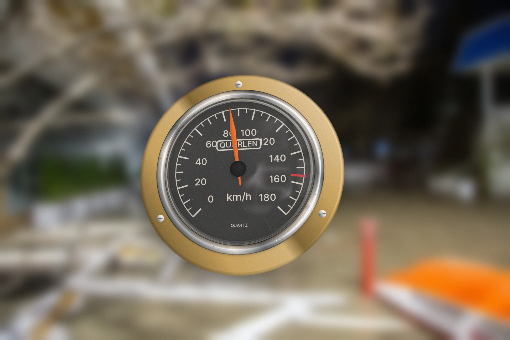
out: value=85 unit=km/h
